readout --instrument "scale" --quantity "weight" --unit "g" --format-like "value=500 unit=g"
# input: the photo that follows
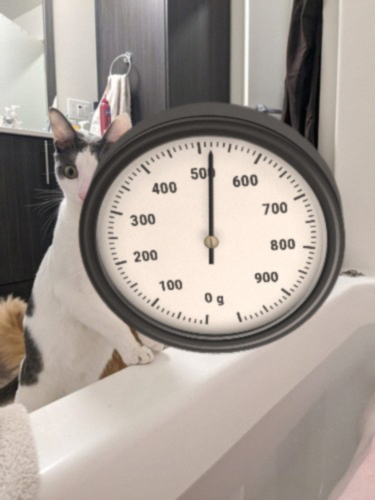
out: value=520 unit=g
